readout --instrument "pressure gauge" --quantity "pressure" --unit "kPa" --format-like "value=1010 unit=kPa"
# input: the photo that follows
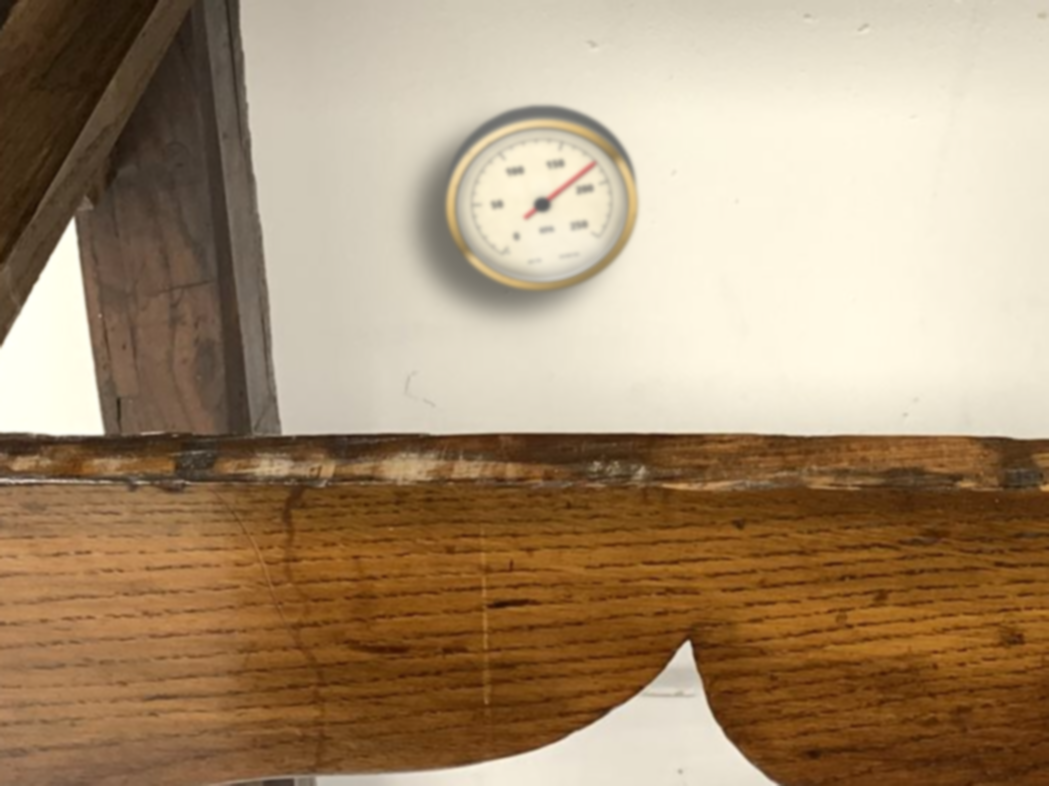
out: value=180 unit=kPa
